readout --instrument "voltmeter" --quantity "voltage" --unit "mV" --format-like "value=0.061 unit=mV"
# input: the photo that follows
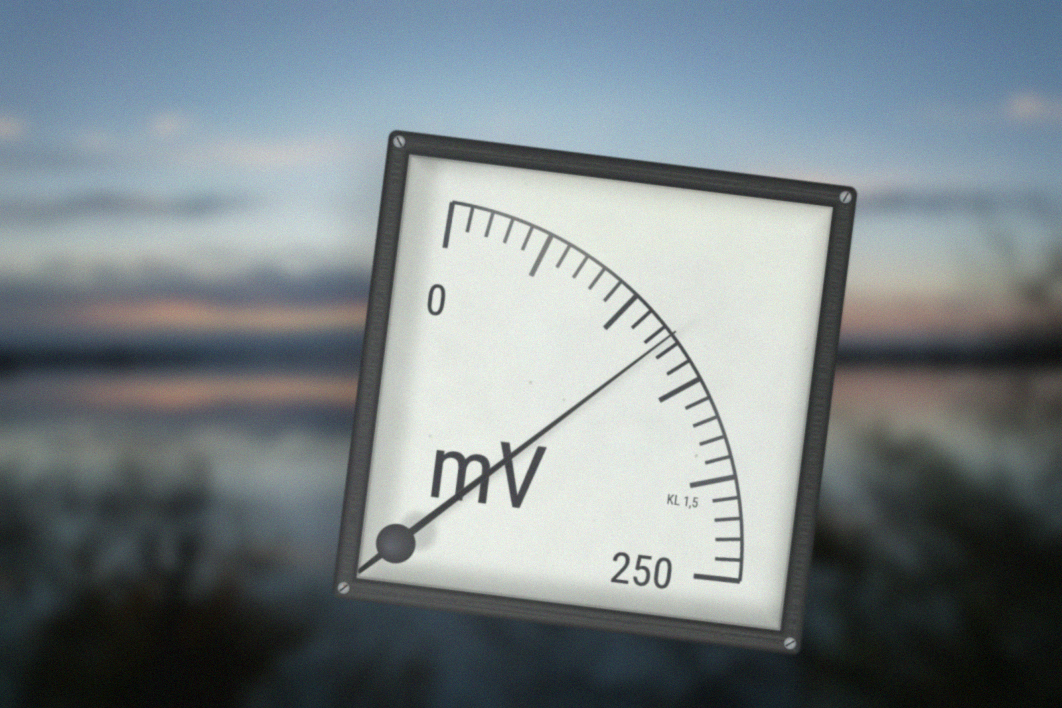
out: value=125 unit=mV
